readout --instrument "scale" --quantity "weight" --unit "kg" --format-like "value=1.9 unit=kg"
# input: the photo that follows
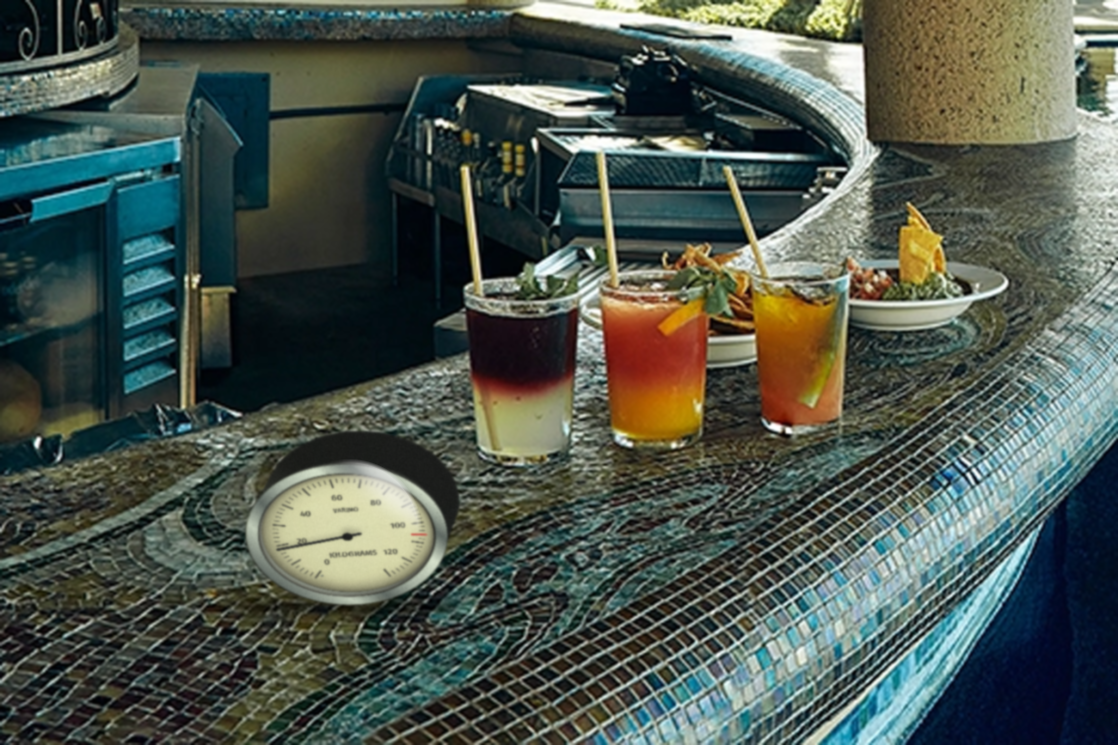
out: value=20 unit=kg
